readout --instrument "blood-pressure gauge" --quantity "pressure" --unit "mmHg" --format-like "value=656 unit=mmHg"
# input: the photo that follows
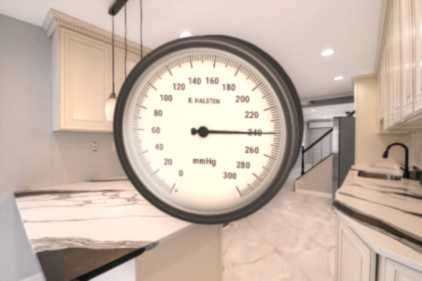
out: value=240 unit=mmHg
